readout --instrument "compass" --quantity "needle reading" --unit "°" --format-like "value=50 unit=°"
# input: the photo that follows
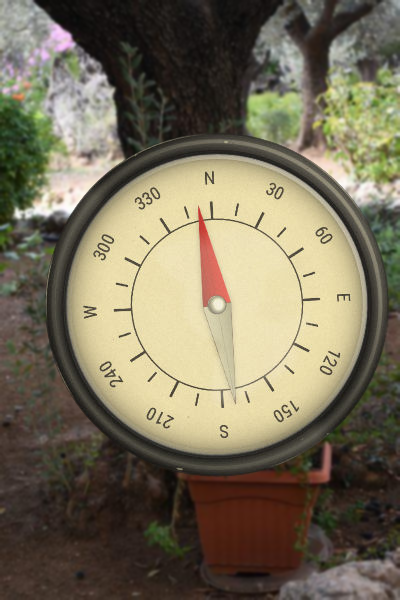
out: value=352.5 unit=°
